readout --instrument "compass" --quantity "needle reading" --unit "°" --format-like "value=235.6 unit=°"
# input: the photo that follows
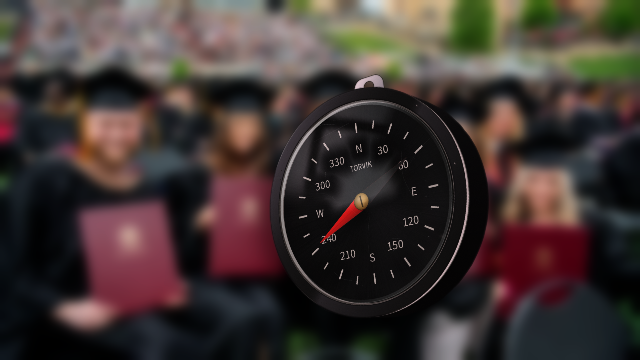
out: value=240 unit=°
